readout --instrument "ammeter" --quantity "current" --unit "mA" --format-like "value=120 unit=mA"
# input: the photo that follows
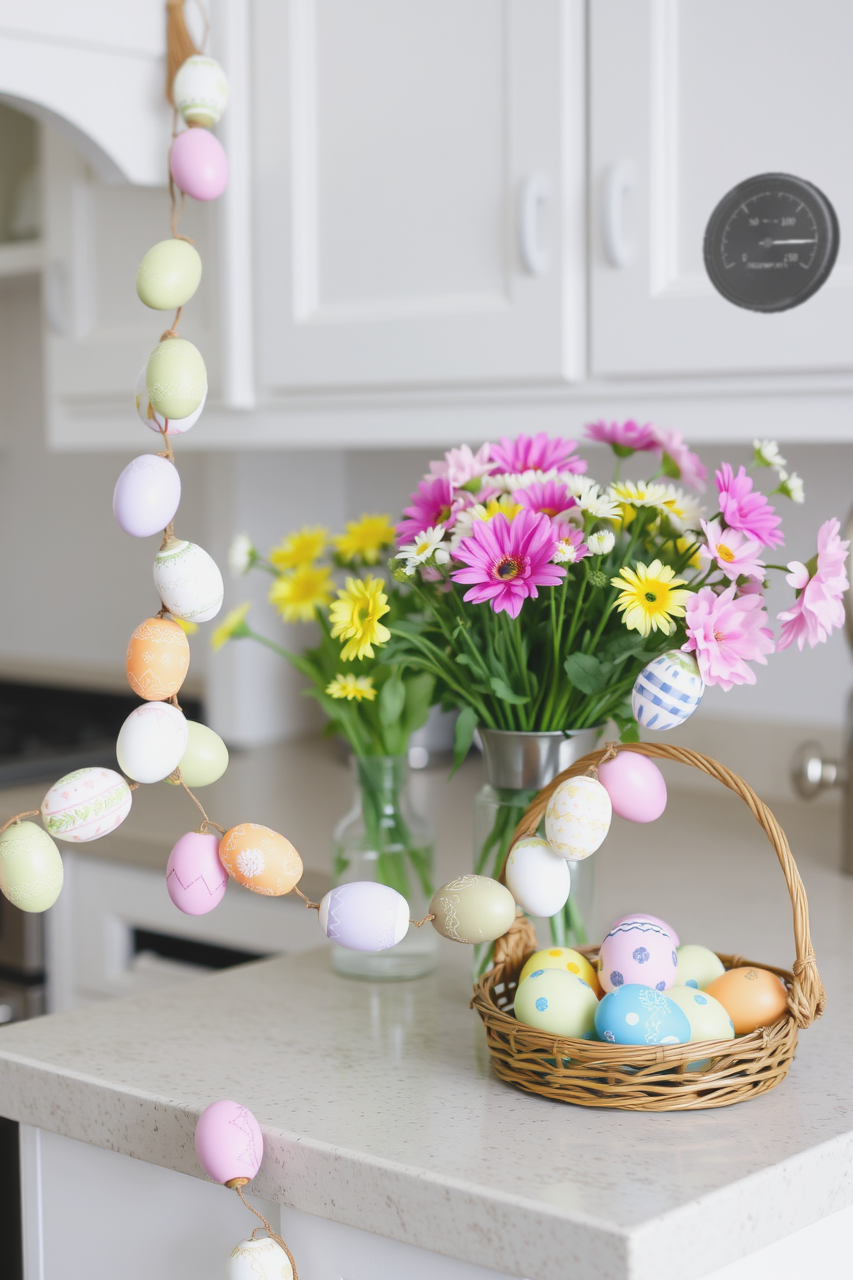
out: value=130 unit=mA
